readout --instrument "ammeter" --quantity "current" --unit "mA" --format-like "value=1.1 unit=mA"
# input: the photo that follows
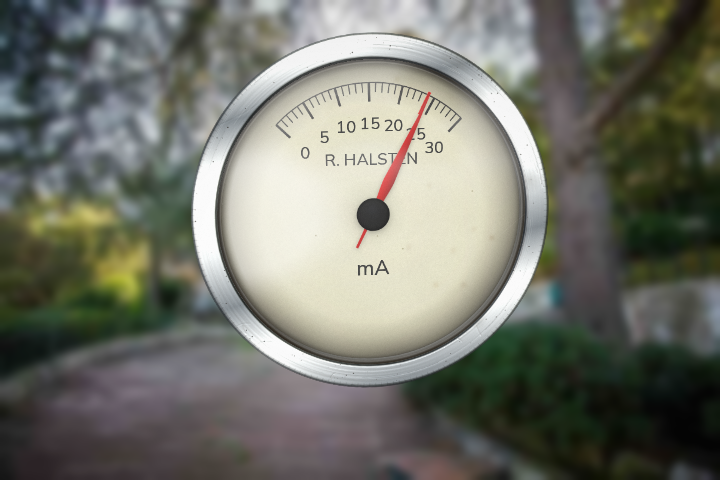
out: value=24 unit=mA
